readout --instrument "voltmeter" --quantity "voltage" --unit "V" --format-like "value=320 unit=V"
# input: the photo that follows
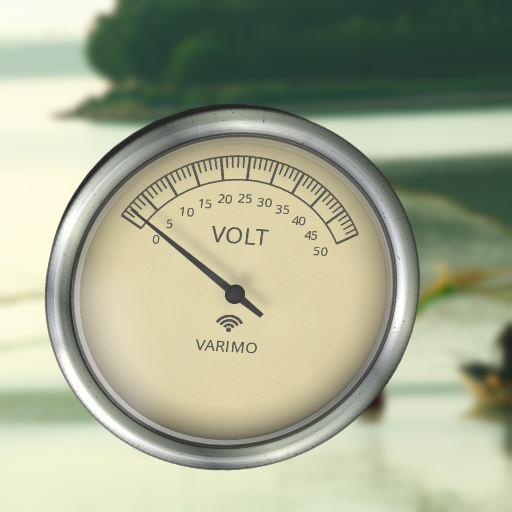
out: value=2 unit=V
